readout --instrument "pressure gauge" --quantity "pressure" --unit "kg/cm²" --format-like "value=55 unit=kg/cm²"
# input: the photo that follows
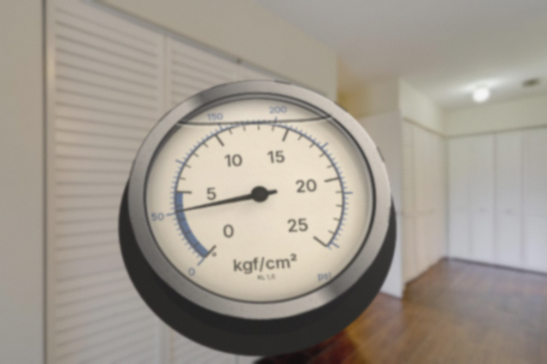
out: value=3.5 unit=kg/cm²
